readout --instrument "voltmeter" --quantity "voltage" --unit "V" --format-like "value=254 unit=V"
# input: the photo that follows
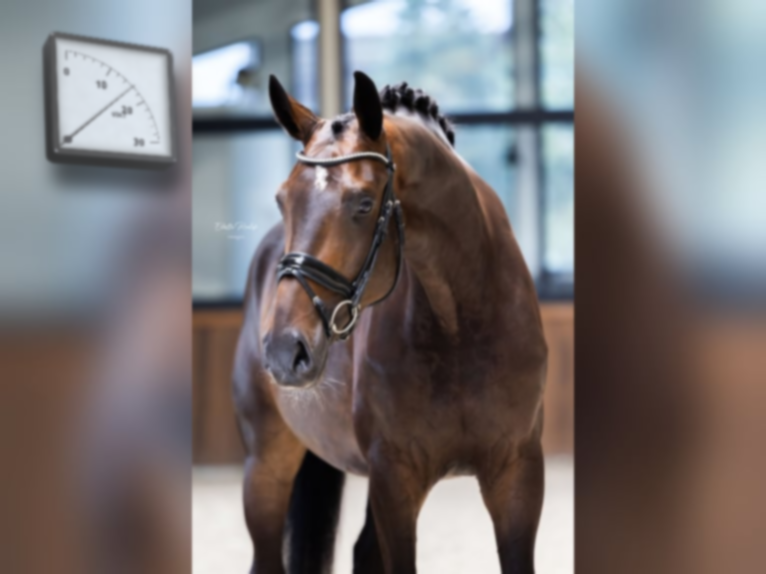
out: value=16 unit=V
